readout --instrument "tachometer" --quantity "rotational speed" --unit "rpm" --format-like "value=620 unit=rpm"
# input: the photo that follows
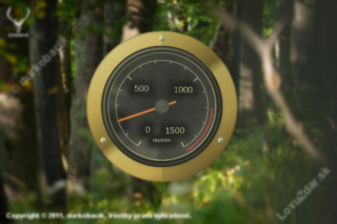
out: value=200 unit=rpm
